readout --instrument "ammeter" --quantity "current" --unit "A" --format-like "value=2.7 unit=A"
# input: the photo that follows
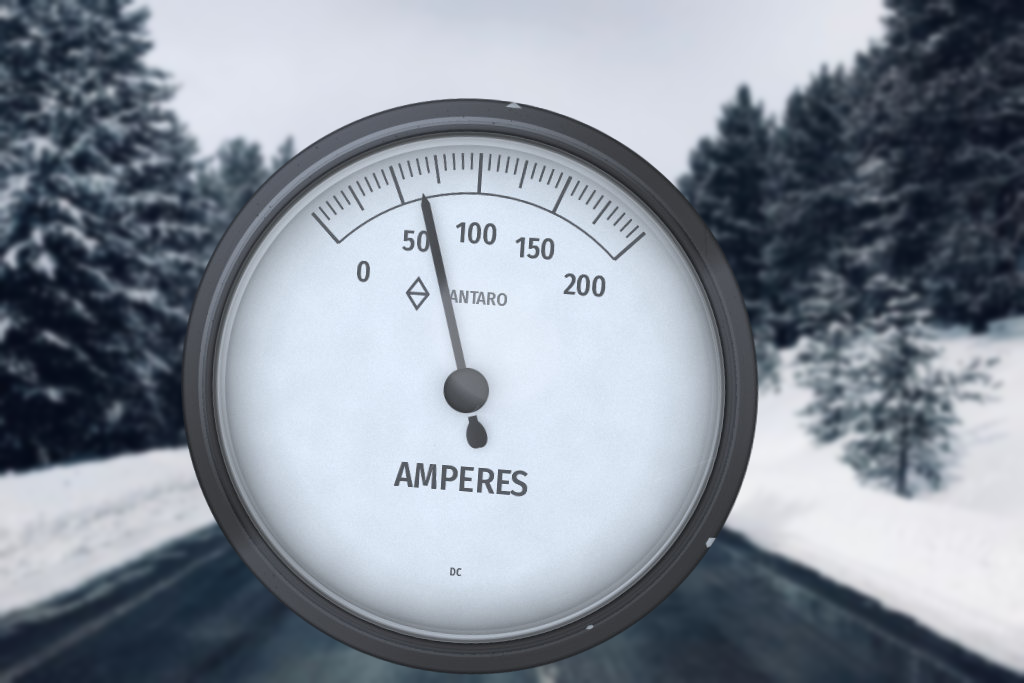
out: value=65 unit=A
